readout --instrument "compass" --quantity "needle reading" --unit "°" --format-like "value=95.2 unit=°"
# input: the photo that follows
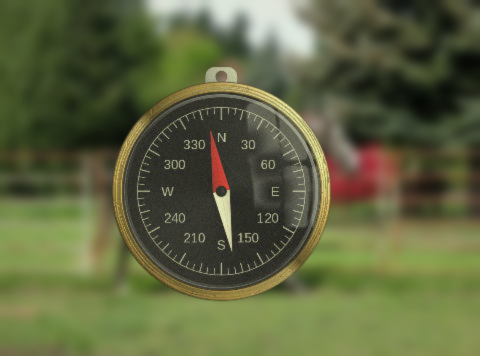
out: value=350 unit=°
